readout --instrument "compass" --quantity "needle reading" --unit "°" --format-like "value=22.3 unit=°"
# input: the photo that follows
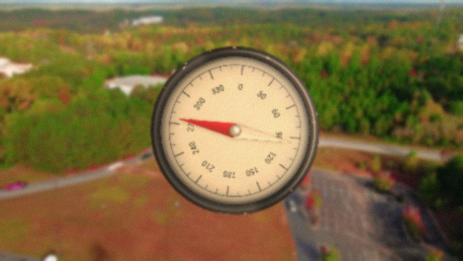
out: value=275 unit=°
